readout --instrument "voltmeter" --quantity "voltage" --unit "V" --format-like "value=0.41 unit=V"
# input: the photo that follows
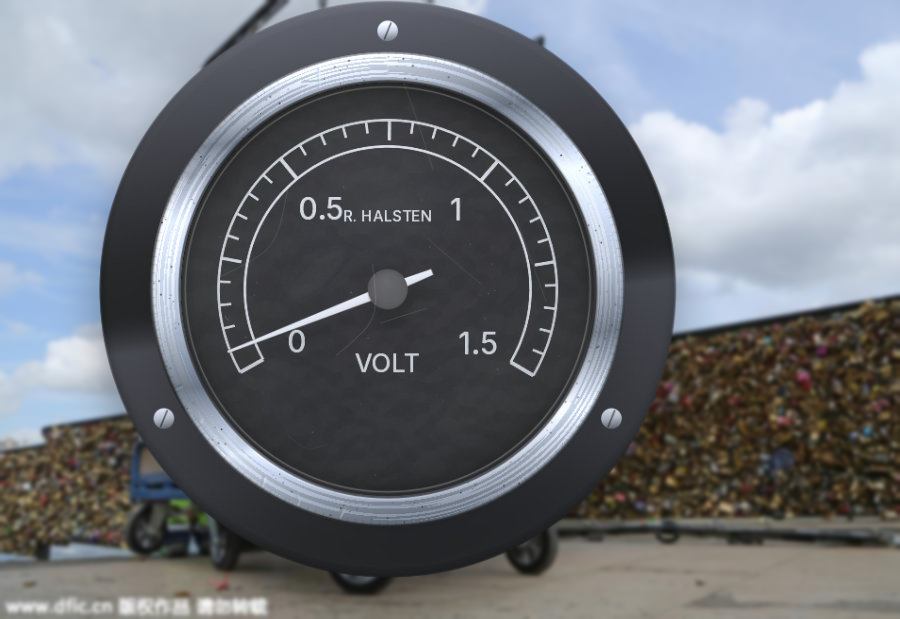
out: value=0.05 unit=V
